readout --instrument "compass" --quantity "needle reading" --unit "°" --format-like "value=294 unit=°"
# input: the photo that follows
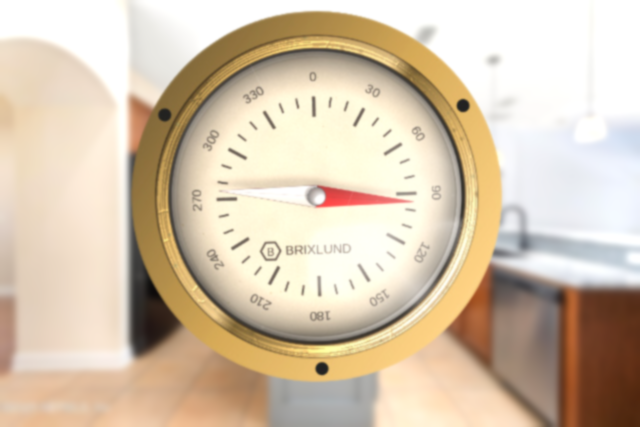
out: value=95 unit=°
